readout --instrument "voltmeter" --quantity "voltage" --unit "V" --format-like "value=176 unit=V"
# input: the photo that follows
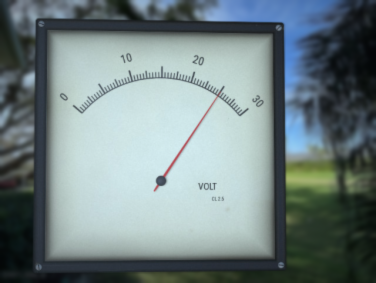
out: value=25 unit=V
